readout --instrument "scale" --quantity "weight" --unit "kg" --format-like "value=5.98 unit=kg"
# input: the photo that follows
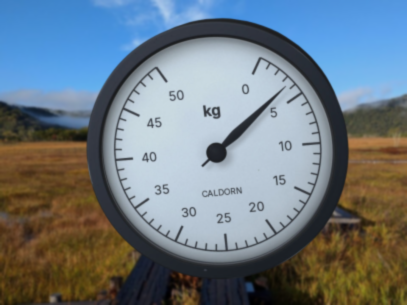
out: value=3.5 unit=kg
